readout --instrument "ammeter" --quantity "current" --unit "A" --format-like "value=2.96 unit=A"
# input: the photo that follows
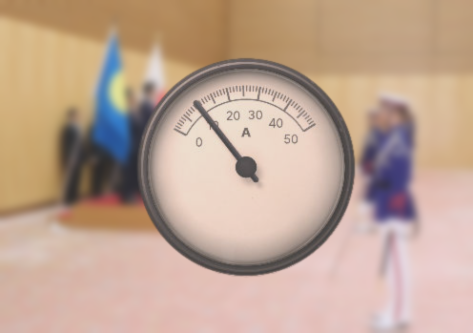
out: value=10 unit=A
